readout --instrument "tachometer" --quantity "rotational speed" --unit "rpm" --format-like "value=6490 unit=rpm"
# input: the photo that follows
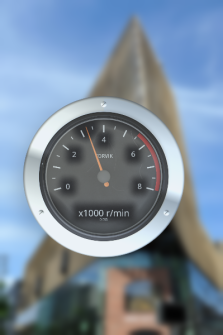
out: value=3250 unit=rpm
